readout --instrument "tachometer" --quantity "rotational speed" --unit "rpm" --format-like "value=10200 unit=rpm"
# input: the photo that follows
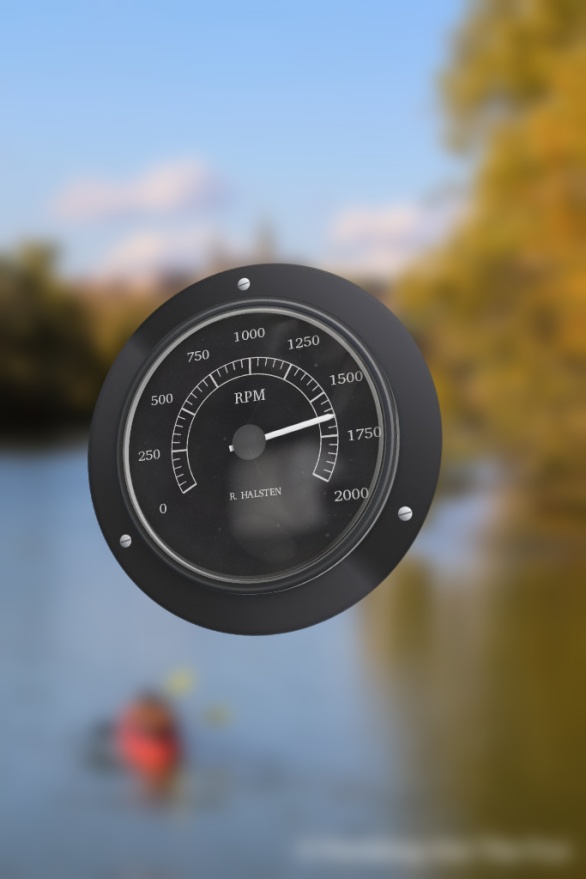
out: value=1650 unit=rpm
